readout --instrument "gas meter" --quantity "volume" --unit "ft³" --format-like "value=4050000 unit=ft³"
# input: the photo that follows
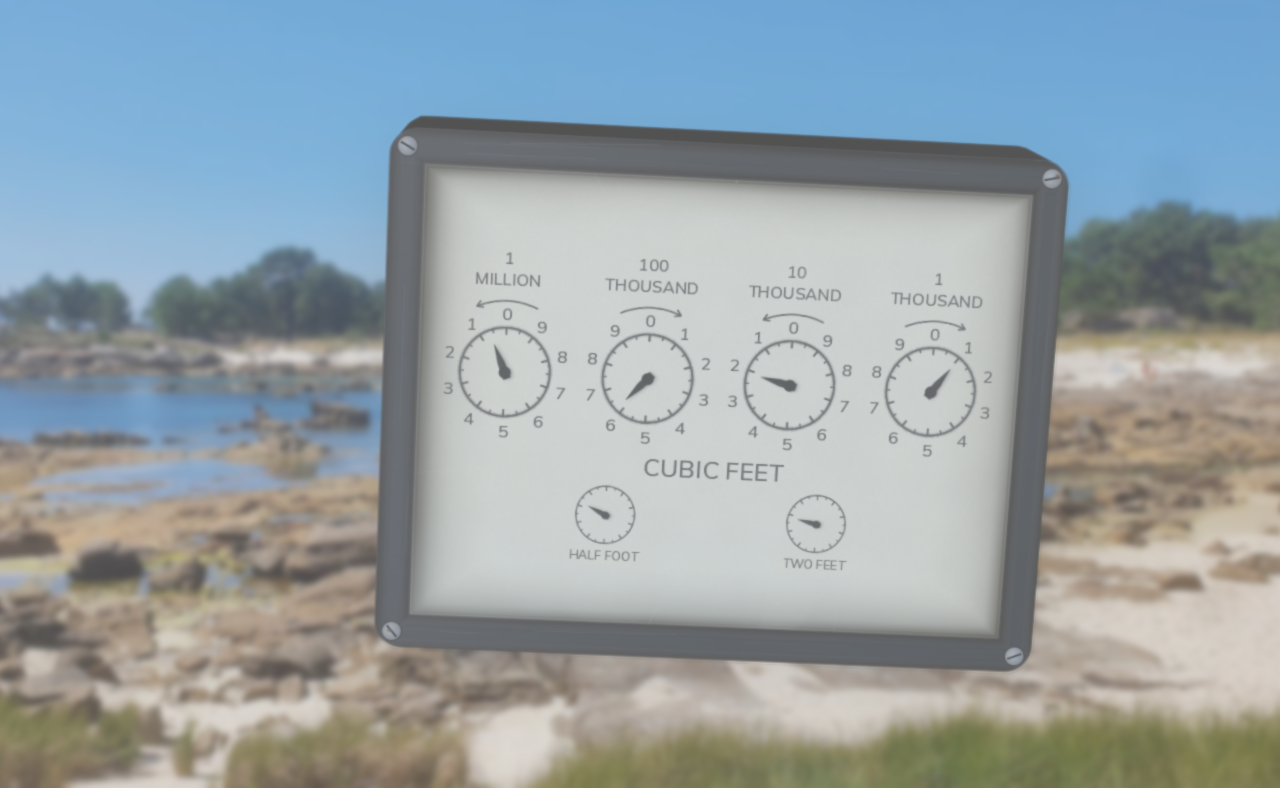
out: value=62100 unit=ft³
